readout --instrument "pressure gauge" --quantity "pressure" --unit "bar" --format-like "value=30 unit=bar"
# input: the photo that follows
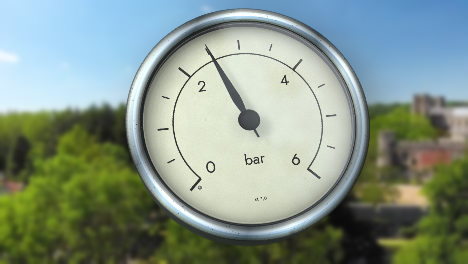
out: value=2.5 unit=bar
